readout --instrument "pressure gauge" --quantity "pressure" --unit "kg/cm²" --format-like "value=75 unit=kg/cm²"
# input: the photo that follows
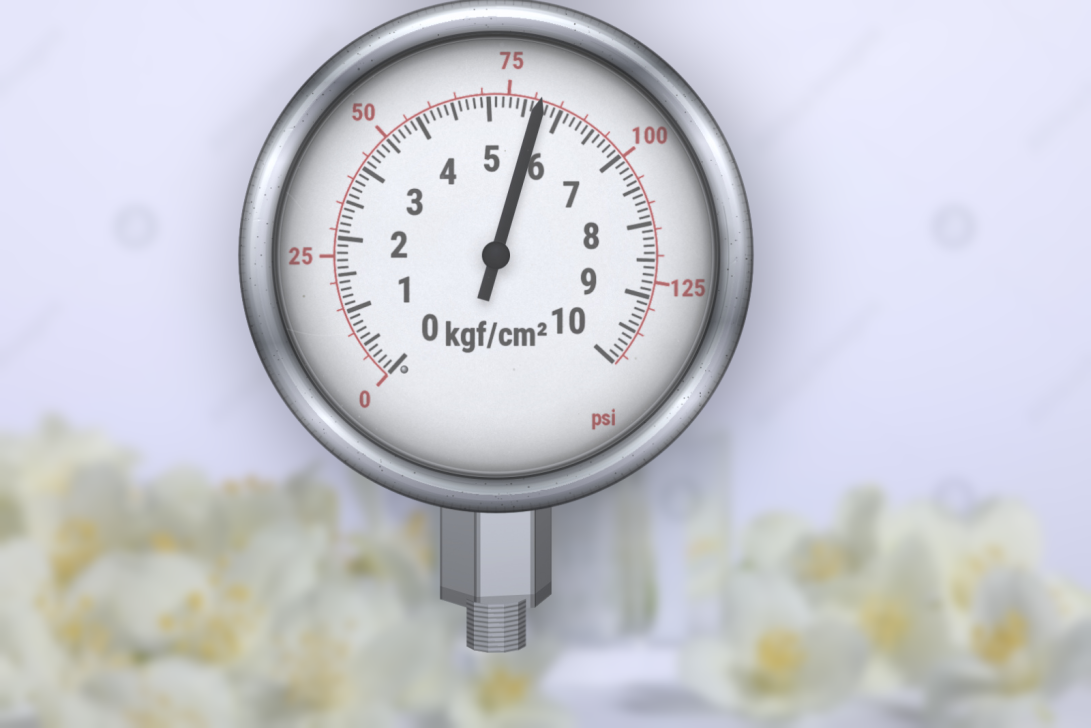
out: value=5.7 unit=kg/cm²
